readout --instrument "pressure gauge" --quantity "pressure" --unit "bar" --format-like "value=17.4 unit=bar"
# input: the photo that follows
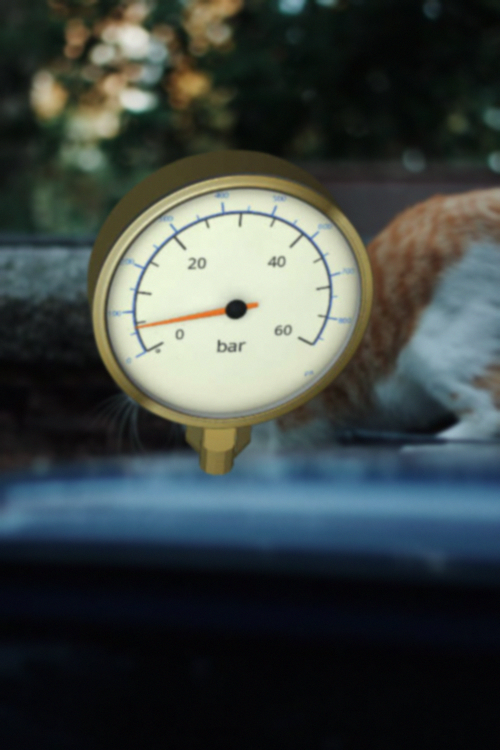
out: value=5 unit=bar
